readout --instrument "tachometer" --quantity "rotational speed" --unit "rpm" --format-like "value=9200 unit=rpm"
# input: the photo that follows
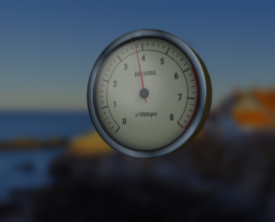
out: value=3800 unit=rpm
